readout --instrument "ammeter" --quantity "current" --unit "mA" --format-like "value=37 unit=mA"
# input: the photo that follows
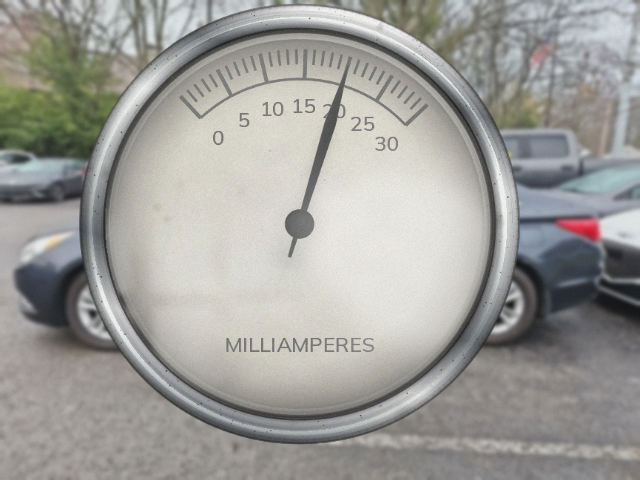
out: value=20 unit=mA
